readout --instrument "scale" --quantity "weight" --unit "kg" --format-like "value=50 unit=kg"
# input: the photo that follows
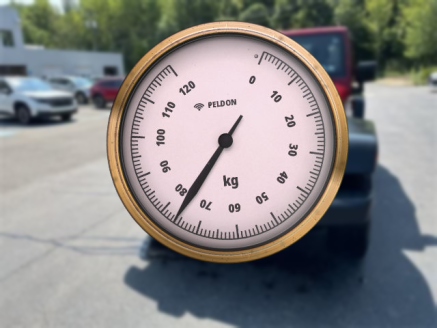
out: value=76 unit=kg
